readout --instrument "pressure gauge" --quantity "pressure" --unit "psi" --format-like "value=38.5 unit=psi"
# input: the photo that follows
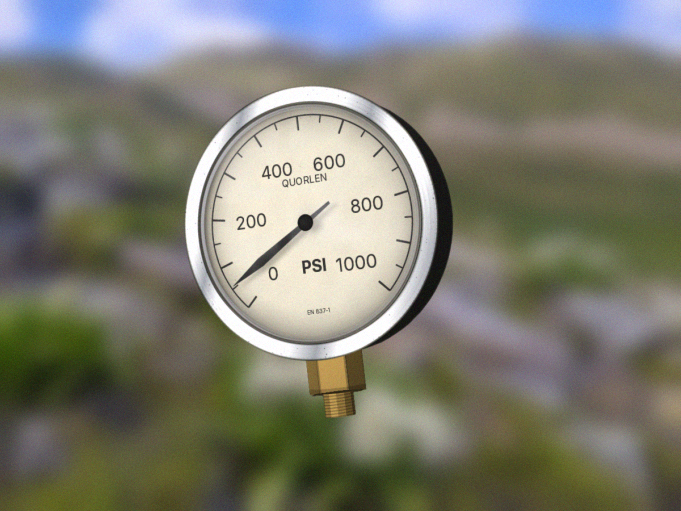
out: value=50 unit=psi
